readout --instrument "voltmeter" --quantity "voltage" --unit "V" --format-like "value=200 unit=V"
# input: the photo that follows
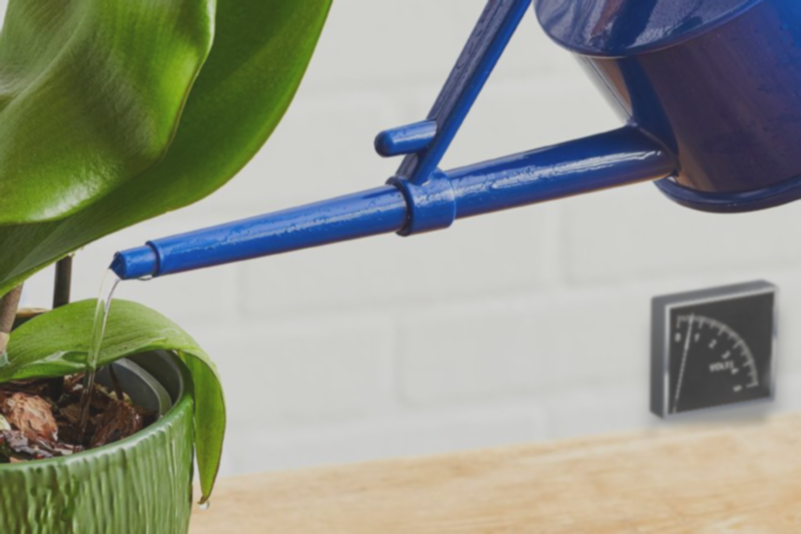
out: value=0.5 unit=V
